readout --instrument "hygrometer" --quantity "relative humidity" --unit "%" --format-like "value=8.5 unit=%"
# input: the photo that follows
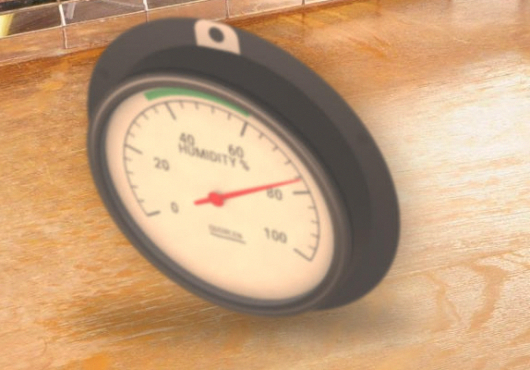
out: value=76 unit=%
